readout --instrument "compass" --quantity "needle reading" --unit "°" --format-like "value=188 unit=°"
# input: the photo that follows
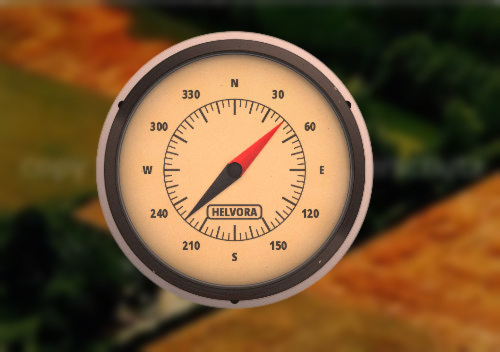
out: value=45 unit=°
